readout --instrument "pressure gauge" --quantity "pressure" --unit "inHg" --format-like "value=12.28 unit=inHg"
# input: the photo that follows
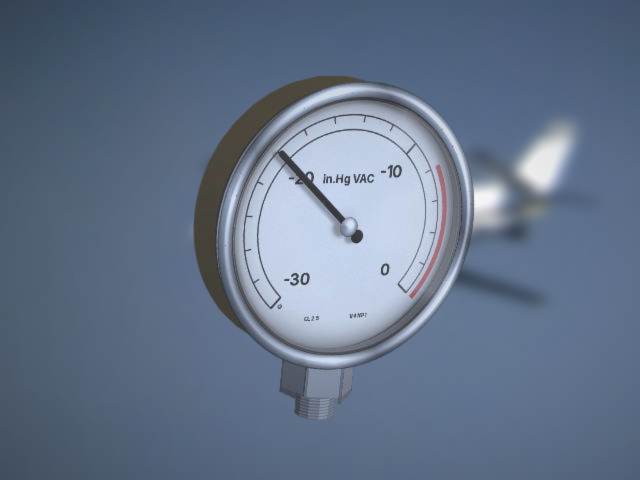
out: value=-20 unit=inHg
